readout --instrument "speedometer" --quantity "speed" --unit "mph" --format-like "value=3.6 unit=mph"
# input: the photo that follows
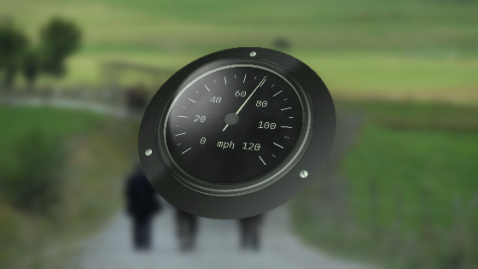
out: value=70 unit=mph
